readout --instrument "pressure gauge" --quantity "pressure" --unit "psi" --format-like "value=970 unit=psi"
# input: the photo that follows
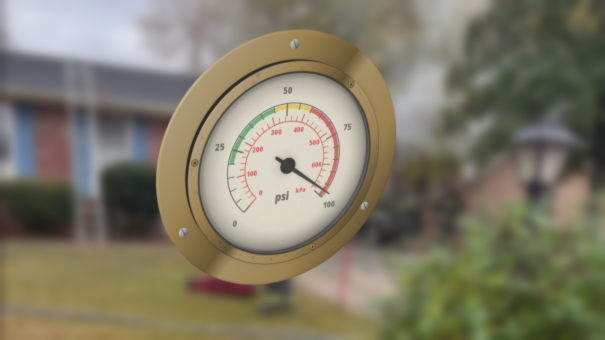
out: value=97.5 unit=psi
